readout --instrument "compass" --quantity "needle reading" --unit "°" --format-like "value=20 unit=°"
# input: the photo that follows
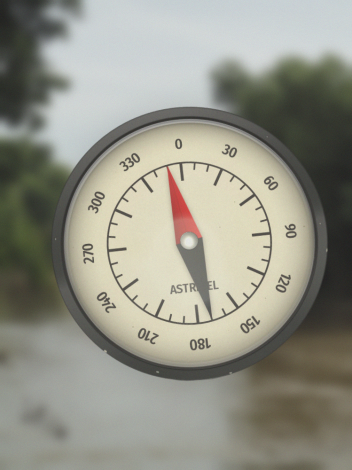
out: value=350 unit=°
